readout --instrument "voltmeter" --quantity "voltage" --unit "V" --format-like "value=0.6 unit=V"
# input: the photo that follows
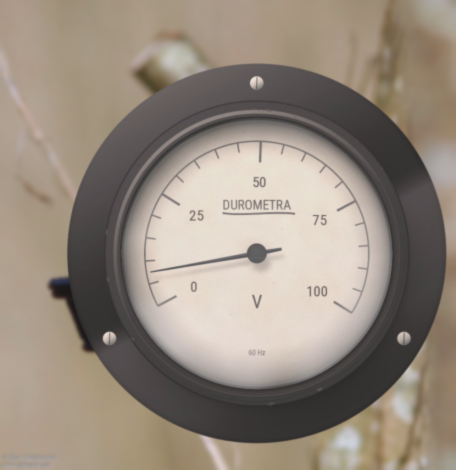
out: value=7.5 unit=V
